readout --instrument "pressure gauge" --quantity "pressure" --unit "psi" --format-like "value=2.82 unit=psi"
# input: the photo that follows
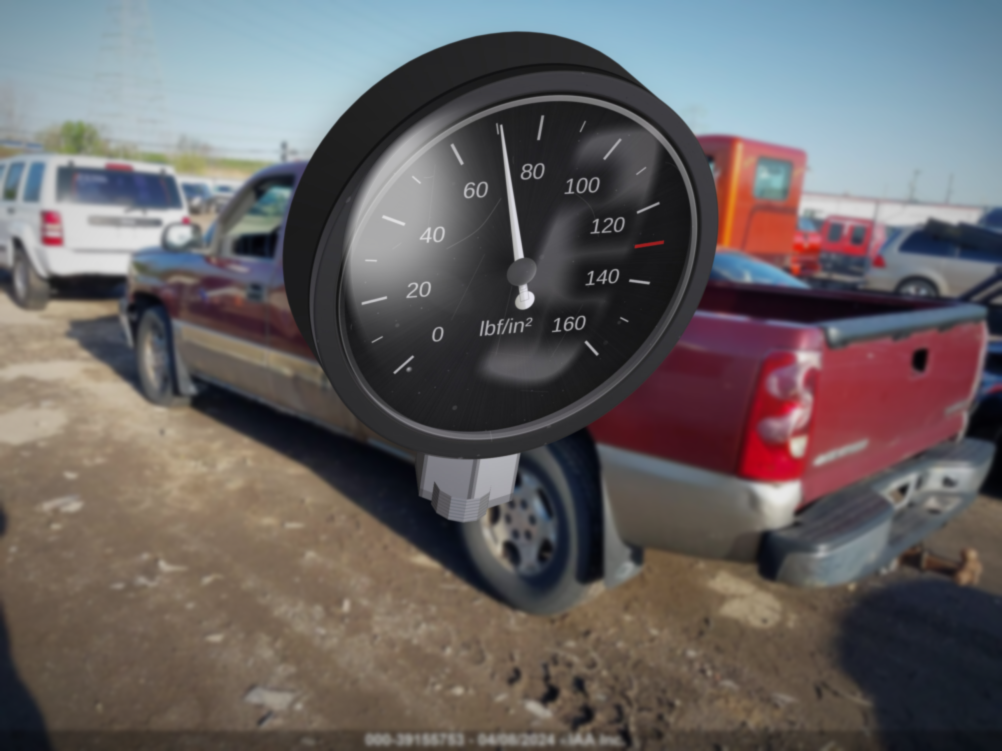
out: value=70 unit=psi
